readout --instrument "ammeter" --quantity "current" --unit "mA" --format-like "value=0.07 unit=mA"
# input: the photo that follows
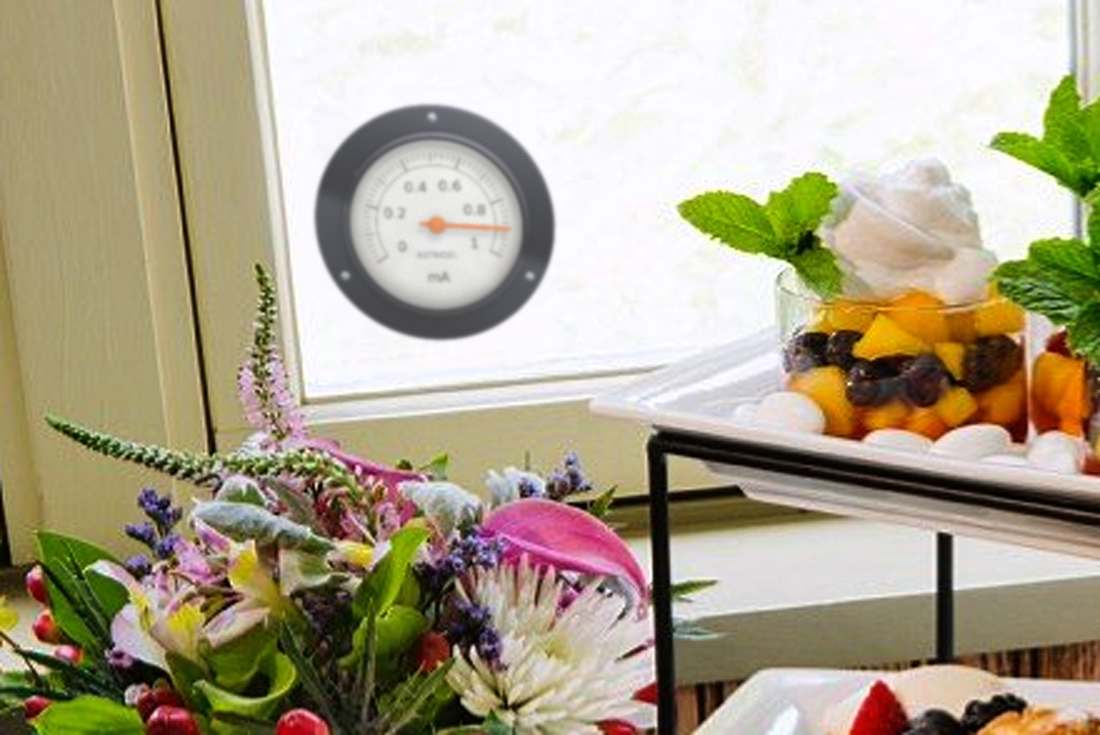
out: value=0.9 unit=mA
